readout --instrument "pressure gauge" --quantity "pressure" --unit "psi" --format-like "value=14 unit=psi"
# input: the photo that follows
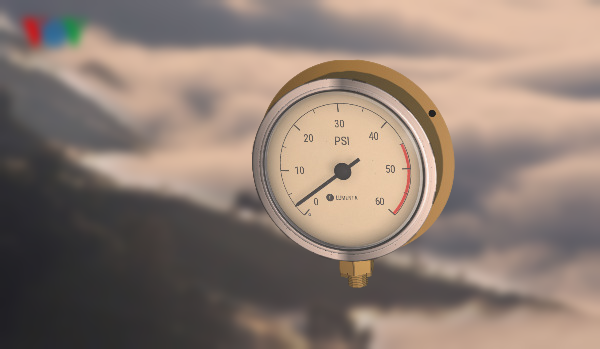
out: value=2.5 unit=psi
